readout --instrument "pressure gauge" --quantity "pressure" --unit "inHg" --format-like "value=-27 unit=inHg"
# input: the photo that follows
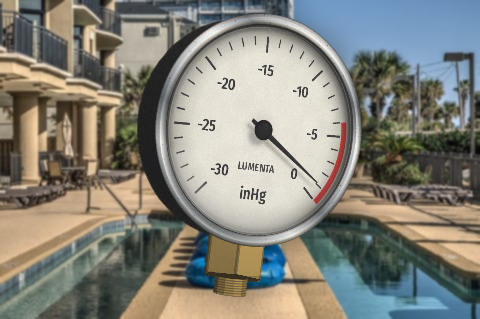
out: value=-1 unit=inHg
